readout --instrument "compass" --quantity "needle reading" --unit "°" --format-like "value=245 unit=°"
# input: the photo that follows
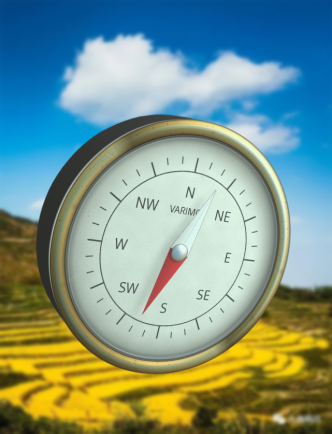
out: value=200 unit=°
